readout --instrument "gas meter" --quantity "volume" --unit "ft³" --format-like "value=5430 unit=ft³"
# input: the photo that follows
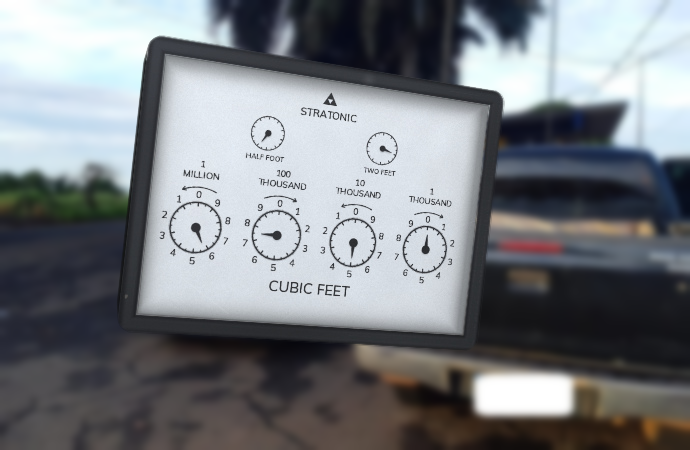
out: value=575000 unit=ft³
